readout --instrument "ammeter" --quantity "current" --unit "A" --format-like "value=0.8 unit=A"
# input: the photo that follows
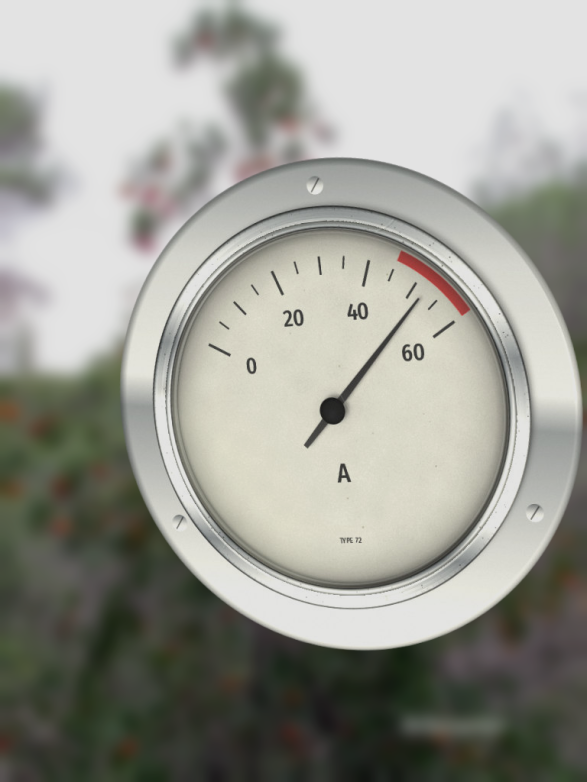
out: value=52.5 unit=A
